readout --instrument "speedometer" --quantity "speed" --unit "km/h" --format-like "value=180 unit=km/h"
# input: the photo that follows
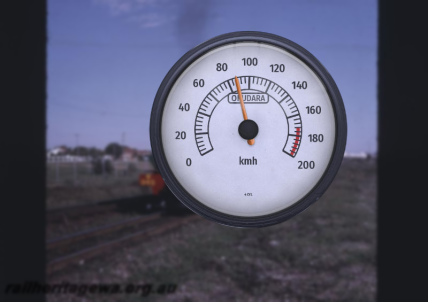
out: value=88 unit=km/h
